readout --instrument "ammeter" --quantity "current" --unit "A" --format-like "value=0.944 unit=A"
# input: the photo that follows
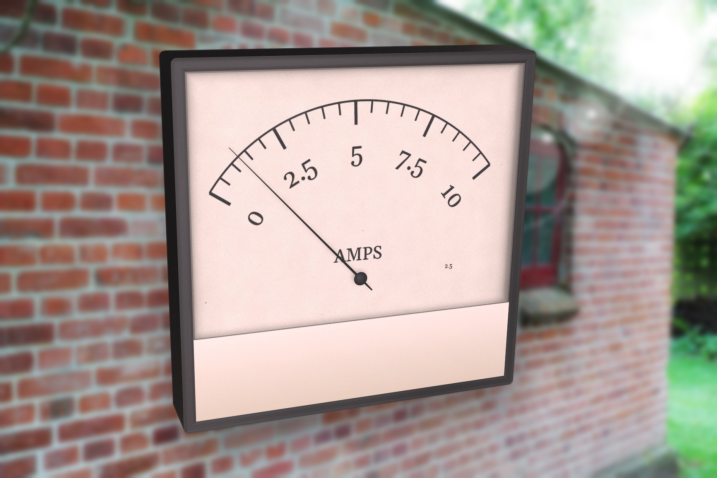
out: value=1.25 unit=A
